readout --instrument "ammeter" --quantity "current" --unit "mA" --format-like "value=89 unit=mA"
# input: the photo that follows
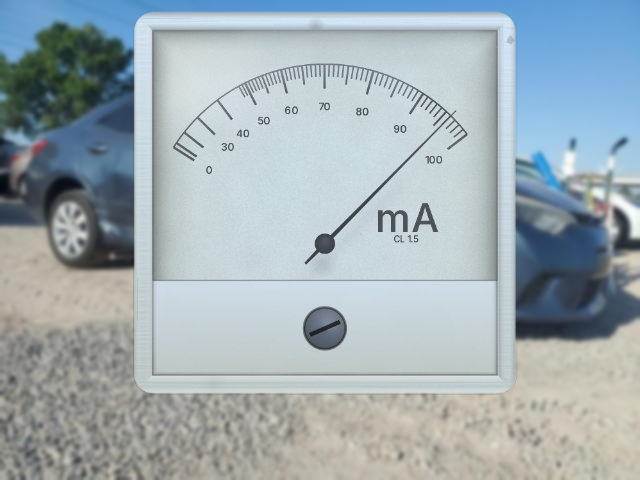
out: value=96 unit=mA
